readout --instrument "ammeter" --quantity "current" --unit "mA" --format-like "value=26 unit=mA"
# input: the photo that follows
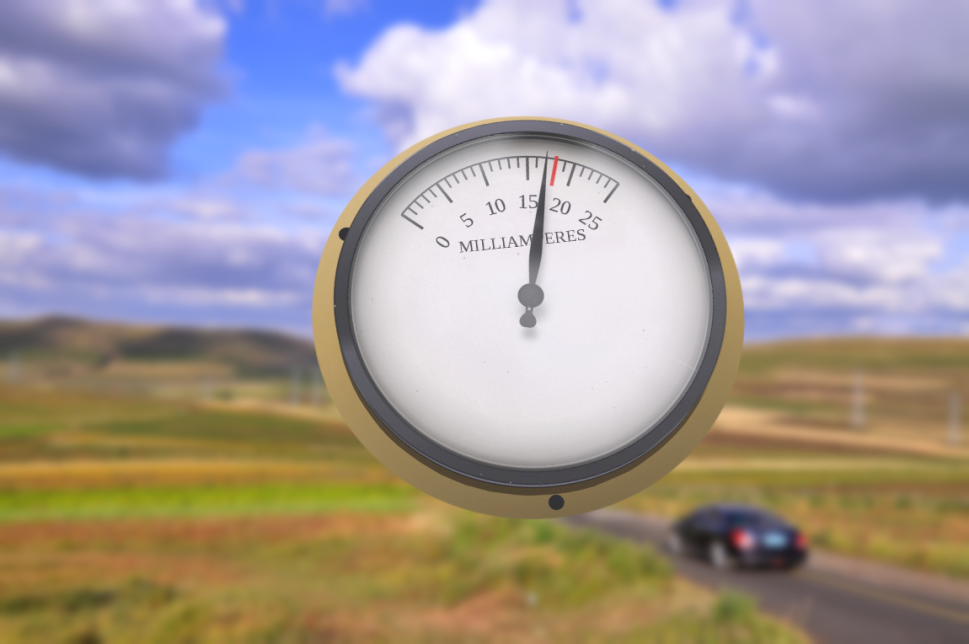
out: value=17 unit=mA
